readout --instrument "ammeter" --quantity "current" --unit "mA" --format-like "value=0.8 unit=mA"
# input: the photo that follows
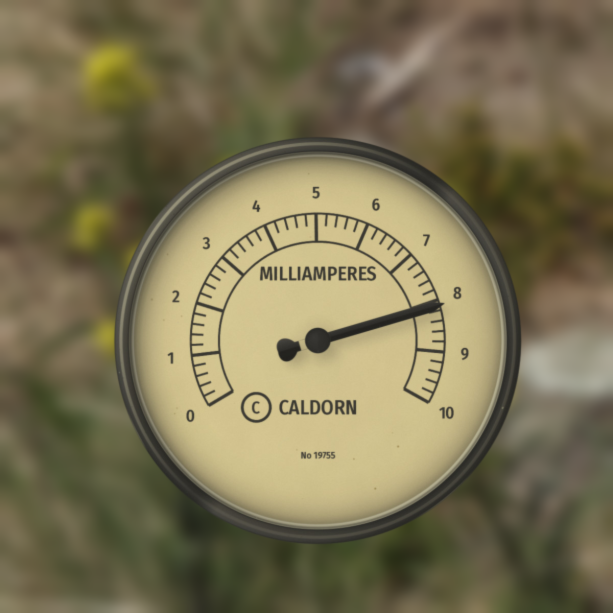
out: value=8.1 unit=mA
